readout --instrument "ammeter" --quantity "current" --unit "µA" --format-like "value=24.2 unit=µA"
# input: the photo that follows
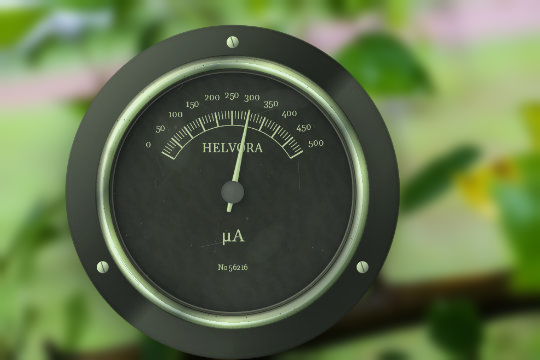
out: value=300 unit=µA
